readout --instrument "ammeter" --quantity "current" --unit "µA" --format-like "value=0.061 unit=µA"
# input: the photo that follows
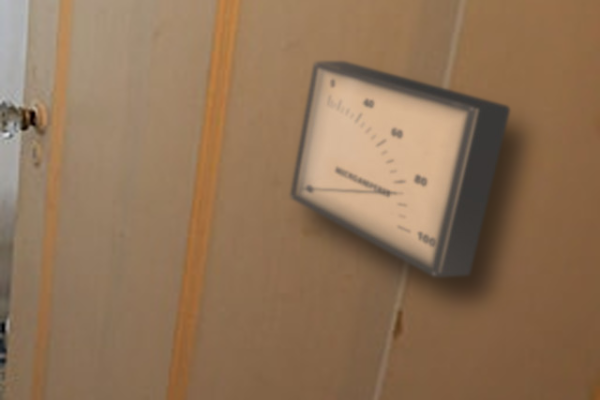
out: value=85 unit=µA
